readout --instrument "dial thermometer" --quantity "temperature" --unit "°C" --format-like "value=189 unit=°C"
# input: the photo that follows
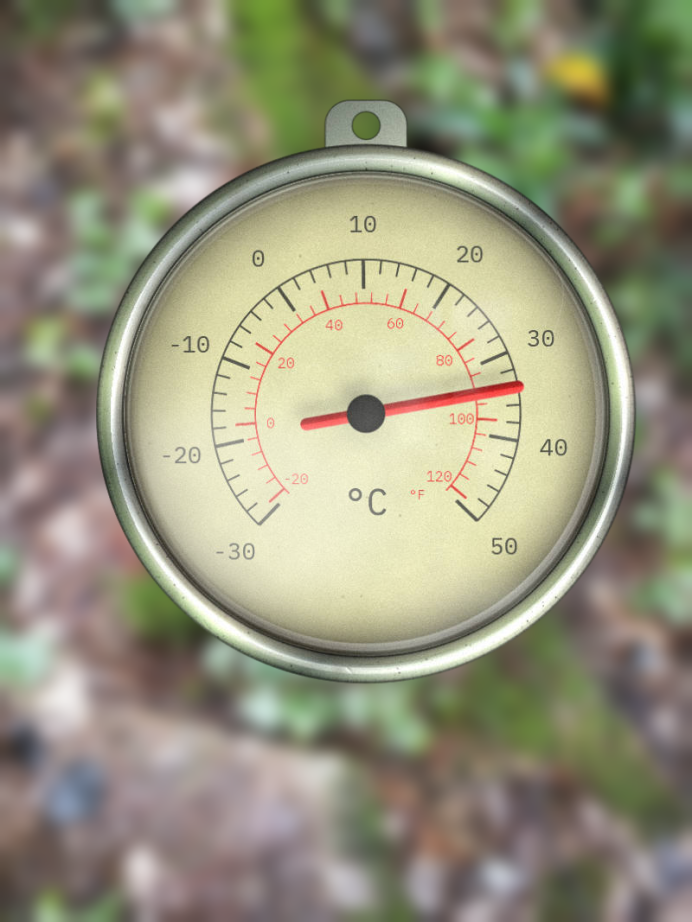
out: value=34 unit=°C
